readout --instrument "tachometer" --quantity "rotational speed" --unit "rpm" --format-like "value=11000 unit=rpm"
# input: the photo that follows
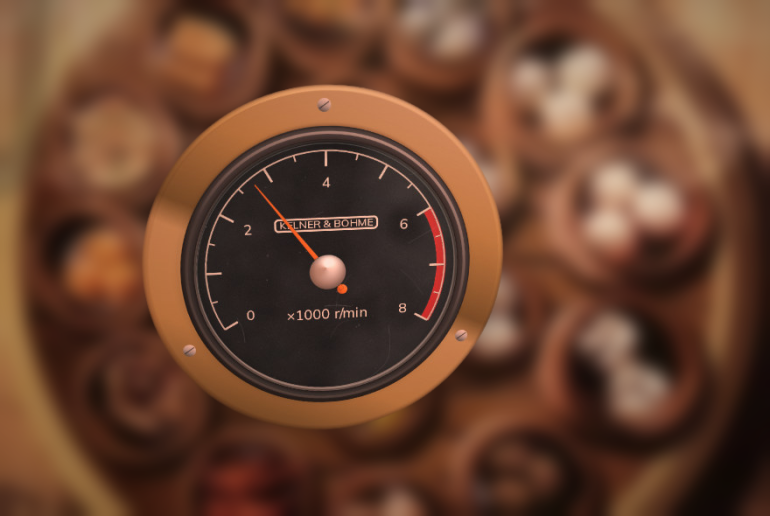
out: value=2750 unit=rpm
